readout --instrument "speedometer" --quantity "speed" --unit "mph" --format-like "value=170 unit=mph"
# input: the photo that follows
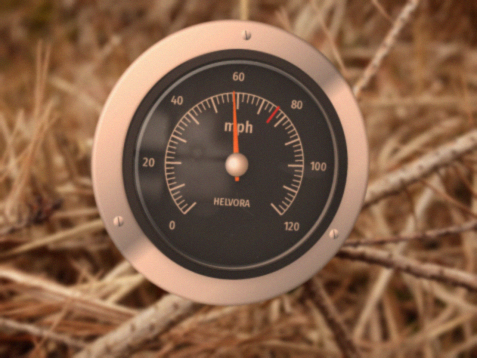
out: value=58 unit=mph
